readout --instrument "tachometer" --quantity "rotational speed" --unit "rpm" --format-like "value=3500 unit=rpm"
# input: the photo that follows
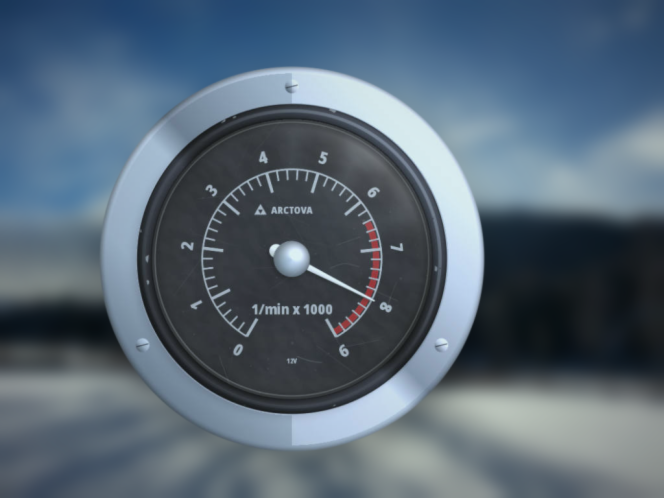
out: value=8000 unit=rpm
